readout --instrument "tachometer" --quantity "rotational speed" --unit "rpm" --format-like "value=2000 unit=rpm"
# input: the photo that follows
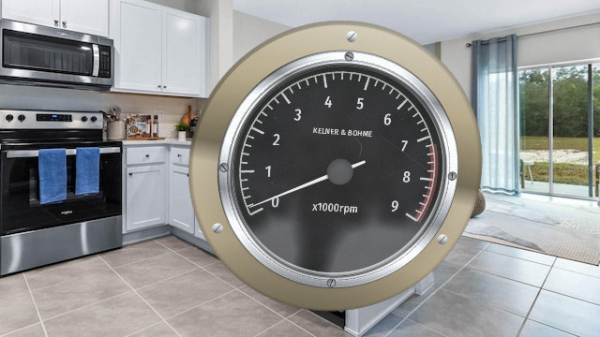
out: value=200 unit=rpm
